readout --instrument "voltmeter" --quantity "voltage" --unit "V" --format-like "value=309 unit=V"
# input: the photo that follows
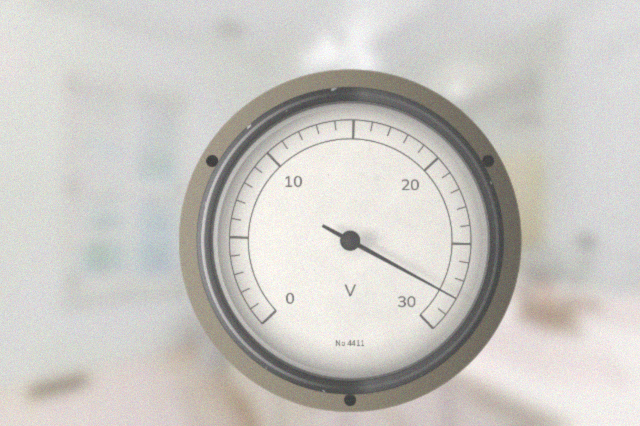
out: value=28 unit=V
